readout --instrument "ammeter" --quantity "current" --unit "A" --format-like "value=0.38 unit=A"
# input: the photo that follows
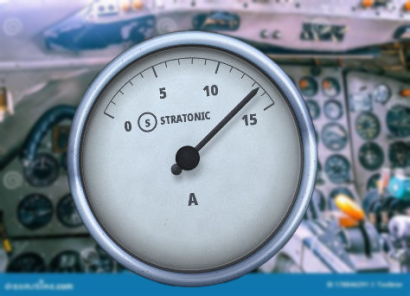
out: value=13.5 unit=A
